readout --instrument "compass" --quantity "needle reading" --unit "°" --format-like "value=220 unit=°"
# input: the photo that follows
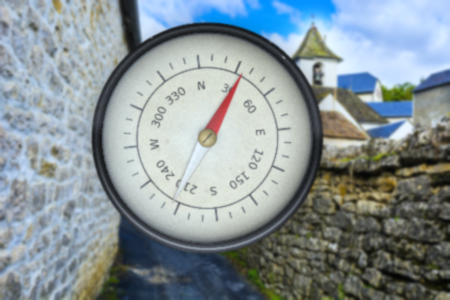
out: value=35 unit=°
